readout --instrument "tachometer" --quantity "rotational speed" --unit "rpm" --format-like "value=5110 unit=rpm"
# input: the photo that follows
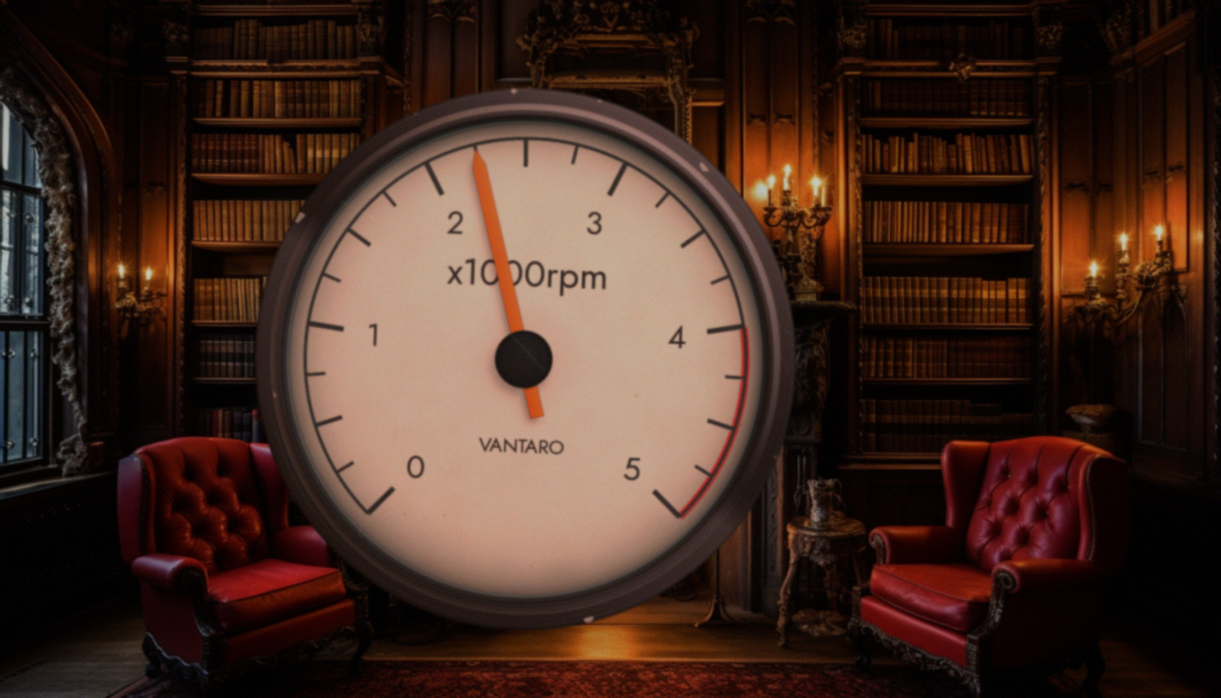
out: value=2250 unit=rpm
